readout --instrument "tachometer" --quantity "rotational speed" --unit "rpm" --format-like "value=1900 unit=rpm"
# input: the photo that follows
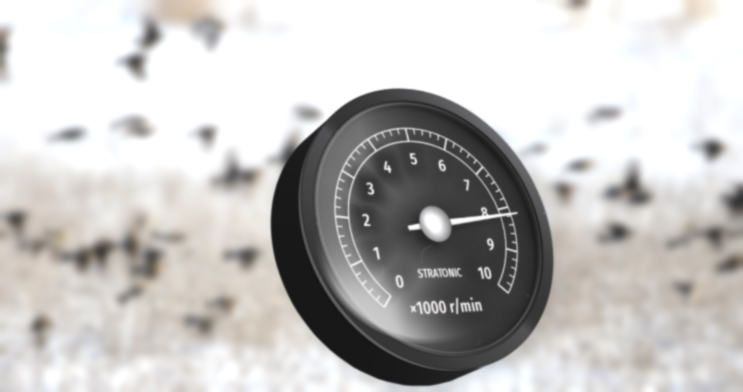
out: value=8200 unit=rpm
